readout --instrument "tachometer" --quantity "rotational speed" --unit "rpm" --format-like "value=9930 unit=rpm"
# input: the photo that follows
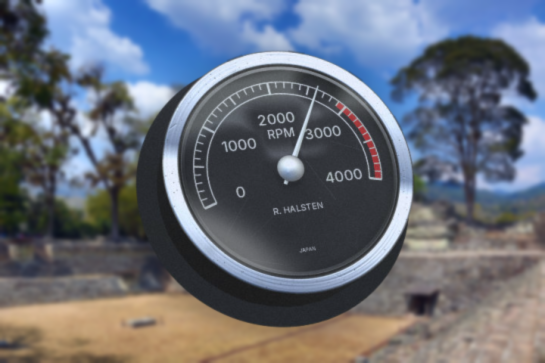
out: value=2600 unit=rpm
